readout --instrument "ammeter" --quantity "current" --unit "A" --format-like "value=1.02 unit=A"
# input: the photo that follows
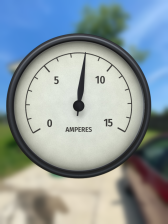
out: value=8 unit=A
